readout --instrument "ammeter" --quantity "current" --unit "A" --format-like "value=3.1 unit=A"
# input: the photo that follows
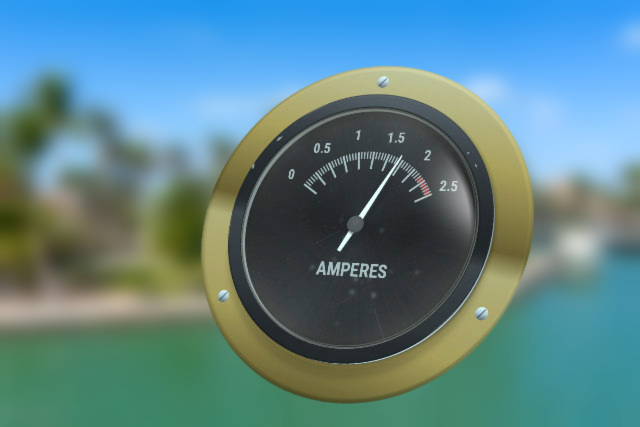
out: value=1.75 unit=A
